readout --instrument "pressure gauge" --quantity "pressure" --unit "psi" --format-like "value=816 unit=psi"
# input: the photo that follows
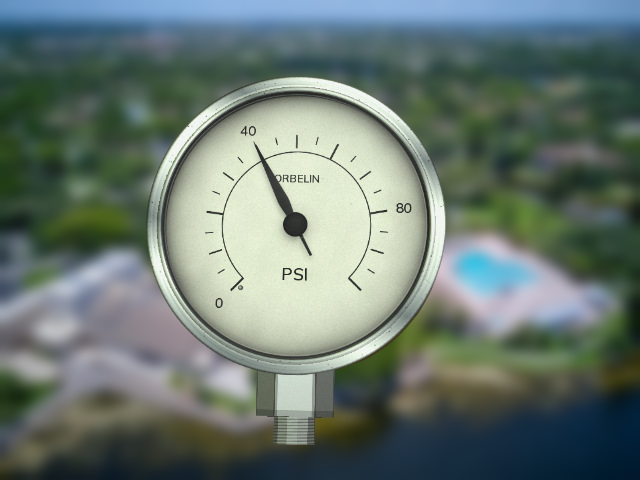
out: value=40 unit=psi
